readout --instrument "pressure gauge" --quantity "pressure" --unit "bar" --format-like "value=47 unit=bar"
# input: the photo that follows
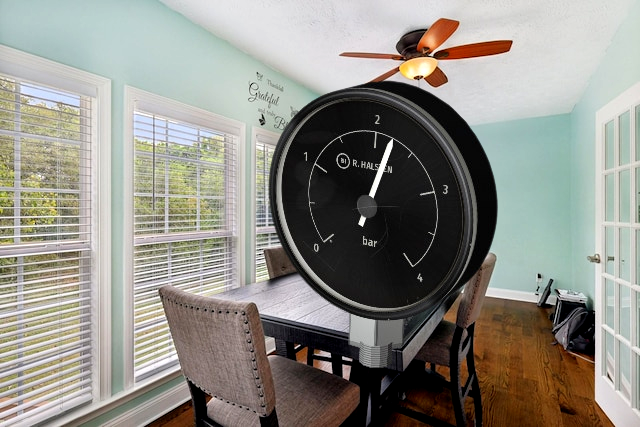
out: value=2.25 unit=bar
